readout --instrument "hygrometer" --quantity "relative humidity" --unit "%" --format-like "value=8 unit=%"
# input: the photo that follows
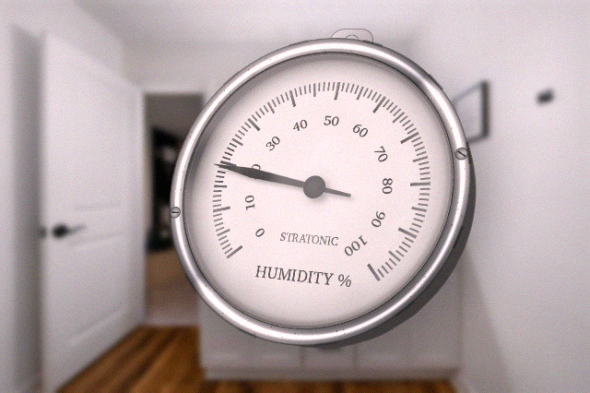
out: value=19 unit=%
